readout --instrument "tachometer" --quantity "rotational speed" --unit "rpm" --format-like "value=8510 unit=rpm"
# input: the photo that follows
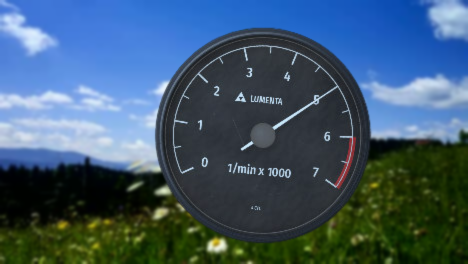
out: value=5000 unit=rpm
